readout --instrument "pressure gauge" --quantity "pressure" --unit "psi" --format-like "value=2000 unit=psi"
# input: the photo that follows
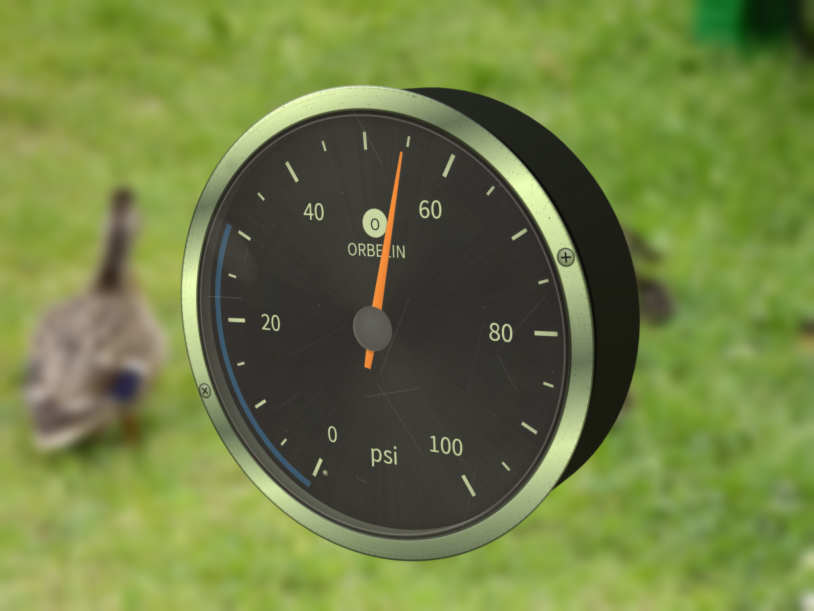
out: value=55 unit=psi
